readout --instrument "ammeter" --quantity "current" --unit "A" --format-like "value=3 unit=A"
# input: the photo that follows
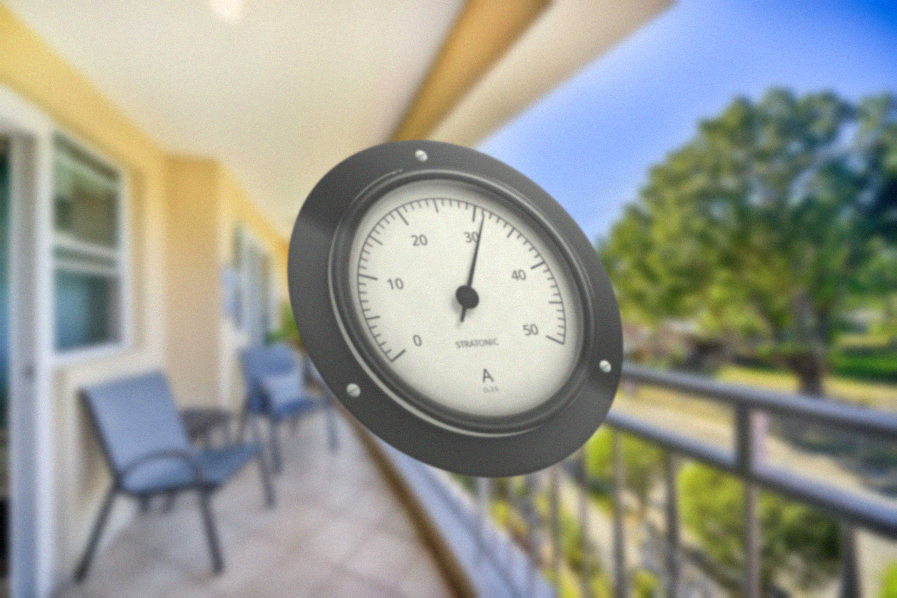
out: value=31 unit=A
